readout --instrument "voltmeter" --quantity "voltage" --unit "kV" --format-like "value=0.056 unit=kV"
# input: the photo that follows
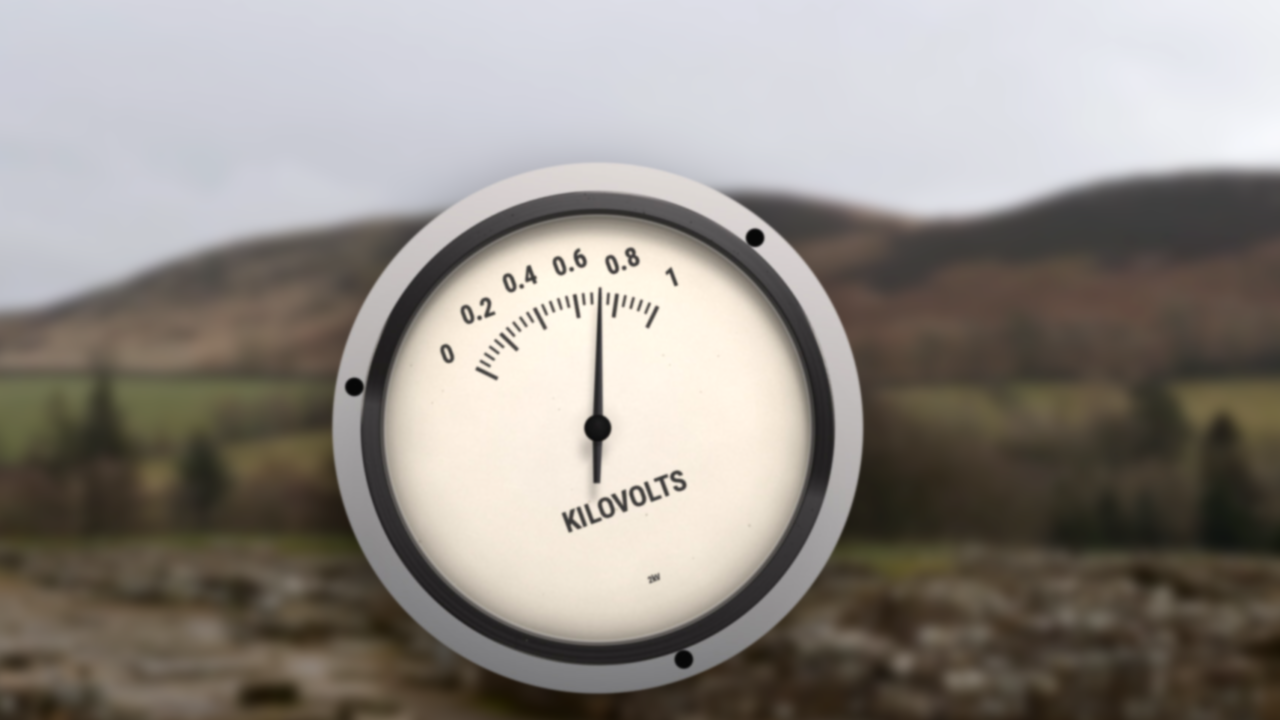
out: value=0.72 unit=kV
